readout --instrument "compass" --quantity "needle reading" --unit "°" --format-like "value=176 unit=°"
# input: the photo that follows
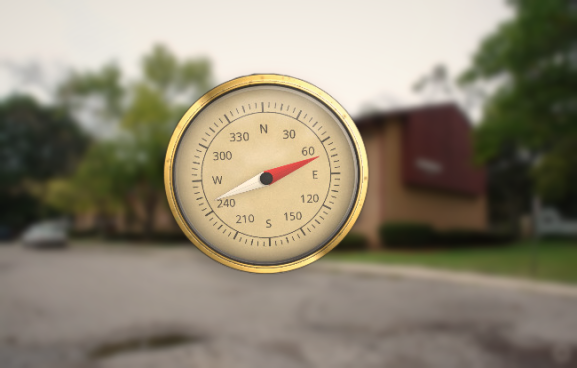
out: value=70 unit=°
